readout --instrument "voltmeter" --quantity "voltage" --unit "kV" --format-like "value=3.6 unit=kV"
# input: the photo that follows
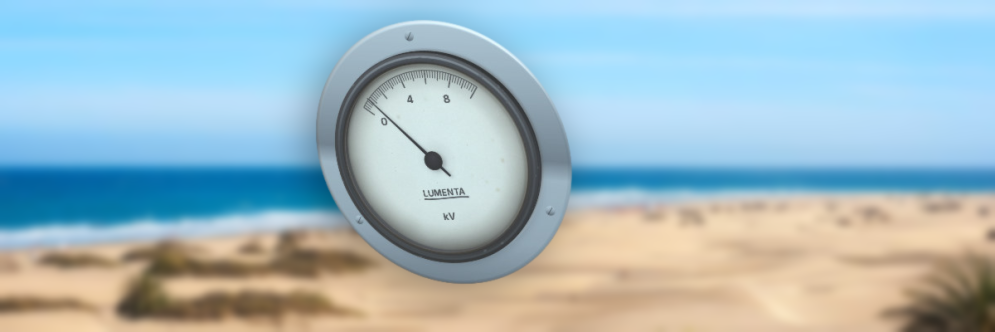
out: value=1 unit=kV
